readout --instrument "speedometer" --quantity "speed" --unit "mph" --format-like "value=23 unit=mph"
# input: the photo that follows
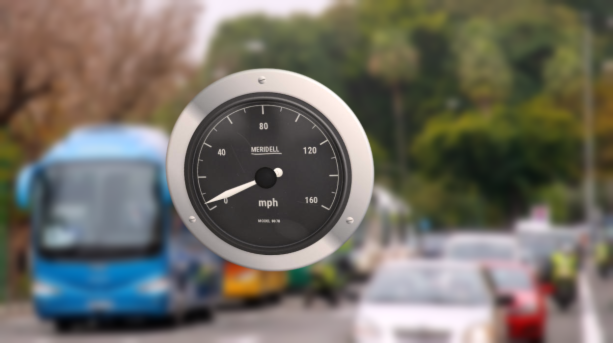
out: value=5 unit=mph
